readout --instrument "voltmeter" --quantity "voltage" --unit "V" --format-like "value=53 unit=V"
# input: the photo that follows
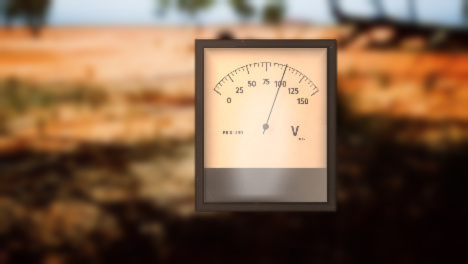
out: value=100 unit=V
